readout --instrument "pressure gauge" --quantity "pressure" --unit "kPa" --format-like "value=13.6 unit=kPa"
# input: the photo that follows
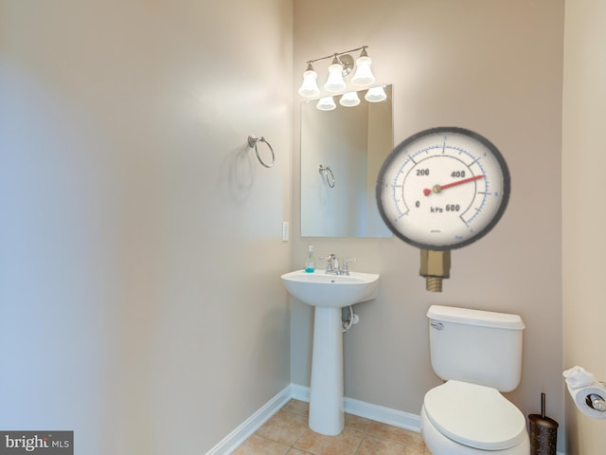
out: value=450 unit=kPa
